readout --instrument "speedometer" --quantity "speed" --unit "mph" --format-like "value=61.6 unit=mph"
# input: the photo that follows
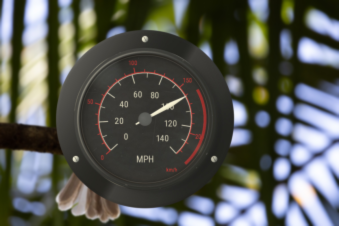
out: value=100 unit=mph
